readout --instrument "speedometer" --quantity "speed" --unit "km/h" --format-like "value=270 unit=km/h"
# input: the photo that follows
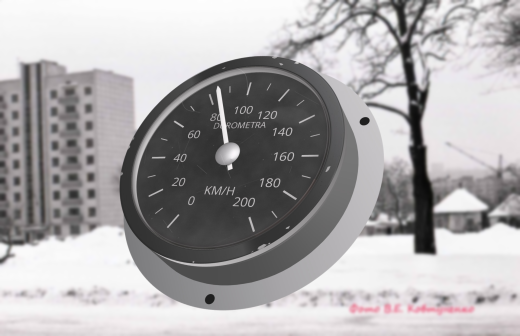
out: value=85 unit=km/h
